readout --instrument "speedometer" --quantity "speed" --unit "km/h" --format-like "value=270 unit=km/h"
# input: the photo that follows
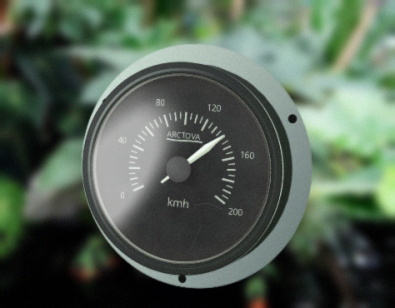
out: value=140 unit=km/h
